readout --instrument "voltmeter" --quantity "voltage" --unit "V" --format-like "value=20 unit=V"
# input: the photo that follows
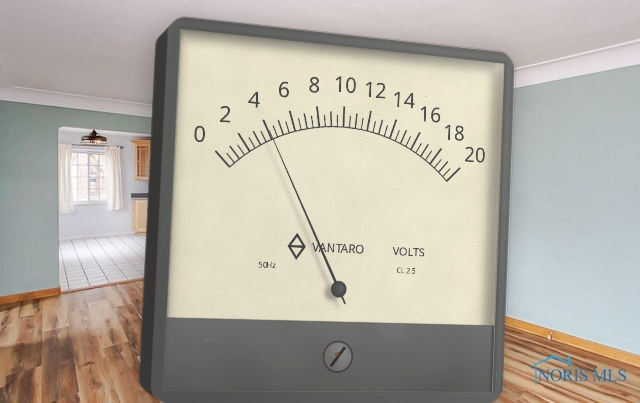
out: value=4 unit=V
